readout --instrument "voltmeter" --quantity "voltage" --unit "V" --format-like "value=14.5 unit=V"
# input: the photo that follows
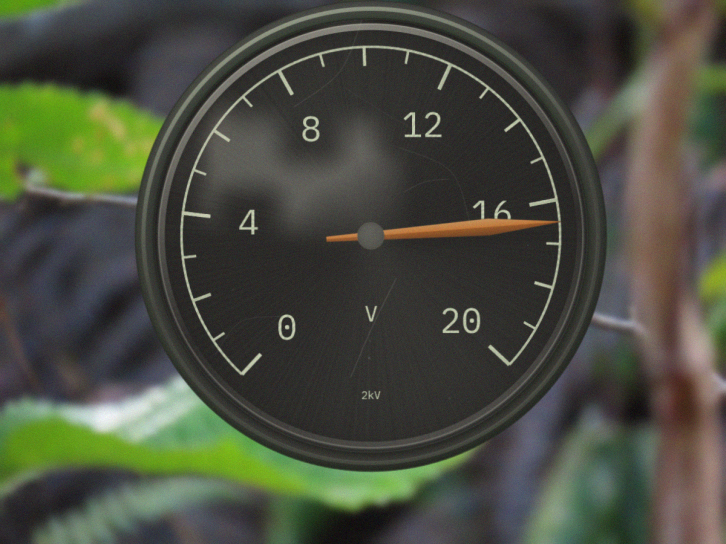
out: value=16.5 unit=V
